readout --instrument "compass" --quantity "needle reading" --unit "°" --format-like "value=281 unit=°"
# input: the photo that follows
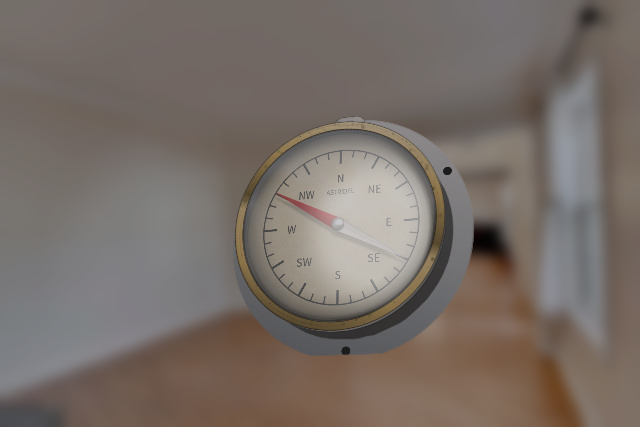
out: value=300 unit=°
